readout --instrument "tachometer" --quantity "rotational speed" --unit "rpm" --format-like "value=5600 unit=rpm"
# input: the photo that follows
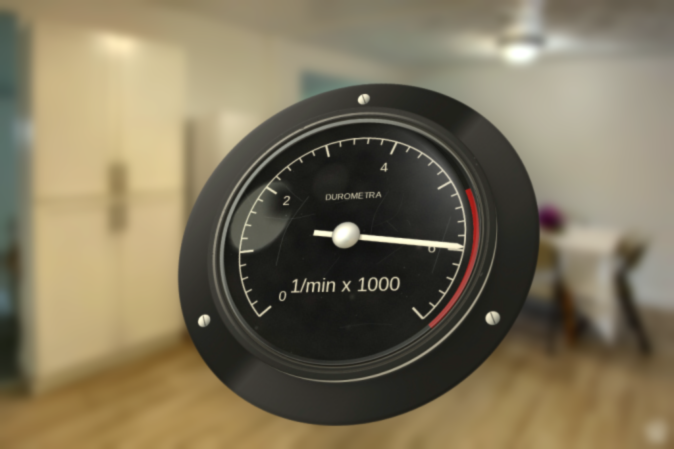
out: value=6000 unit=rpm
